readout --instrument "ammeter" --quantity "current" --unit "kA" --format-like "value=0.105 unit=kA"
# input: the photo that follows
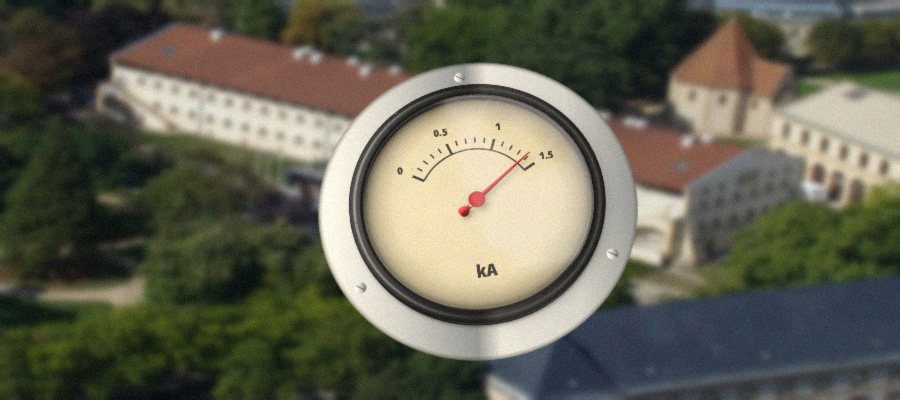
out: value=1.4 unit=kA
